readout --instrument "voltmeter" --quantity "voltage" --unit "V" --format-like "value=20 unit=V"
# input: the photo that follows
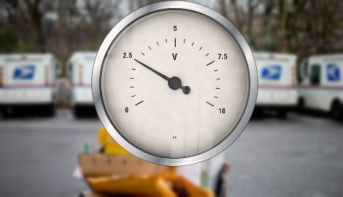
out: value=2.5 unit=V
